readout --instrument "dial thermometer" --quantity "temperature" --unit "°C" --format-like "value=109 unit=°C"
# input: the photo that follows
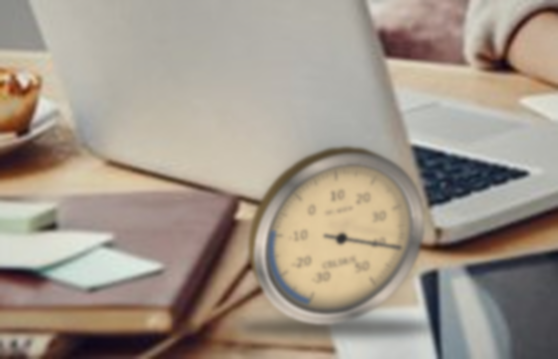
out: value=40 unit=°C
